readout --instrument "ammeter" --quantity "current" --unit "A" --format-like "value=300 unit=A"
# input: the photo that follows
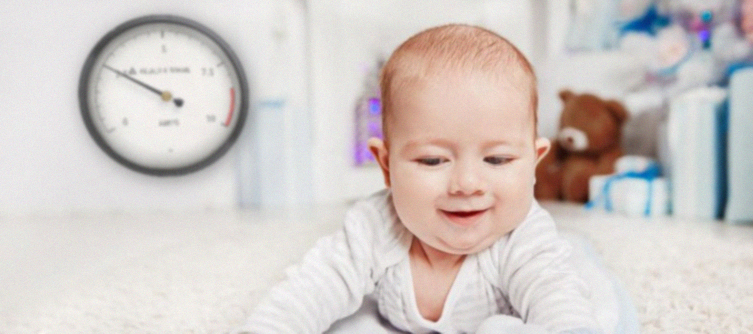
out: value=2.5 unit=A
